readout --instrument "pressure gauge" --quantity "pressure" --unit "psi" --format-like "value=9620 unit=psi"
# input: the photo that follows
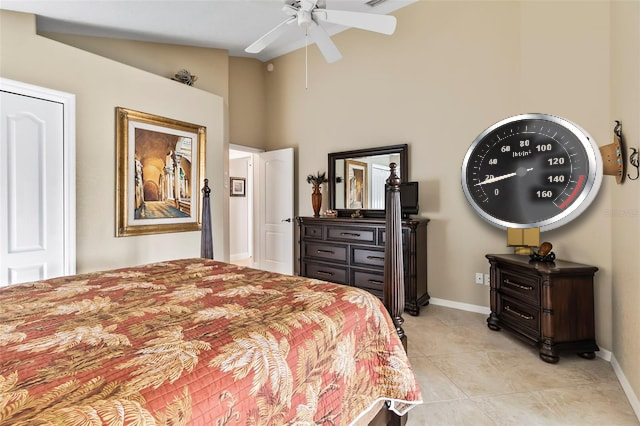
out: value=15 unit=psi
